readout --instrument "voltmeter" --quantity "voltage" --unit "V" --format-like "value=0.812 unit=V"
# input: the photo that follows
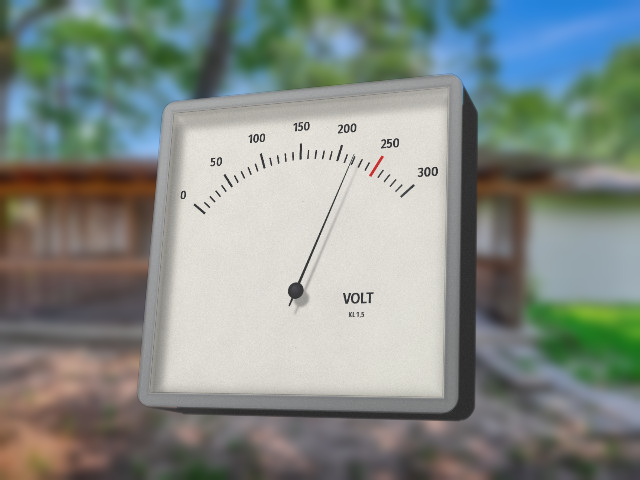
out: value=220 unit=V
